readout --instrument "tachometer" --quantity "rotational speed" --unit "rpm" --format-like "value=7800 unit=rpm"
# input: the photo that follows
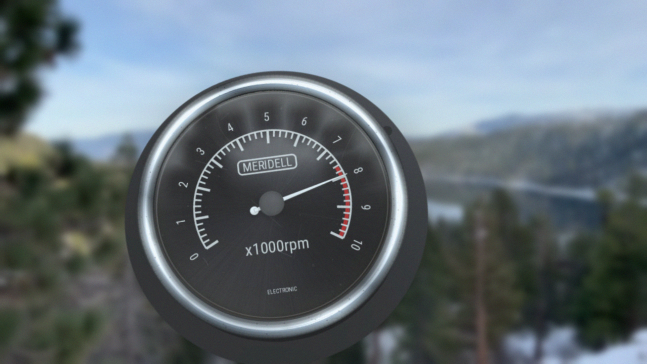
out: value=8000 unit=rpm
